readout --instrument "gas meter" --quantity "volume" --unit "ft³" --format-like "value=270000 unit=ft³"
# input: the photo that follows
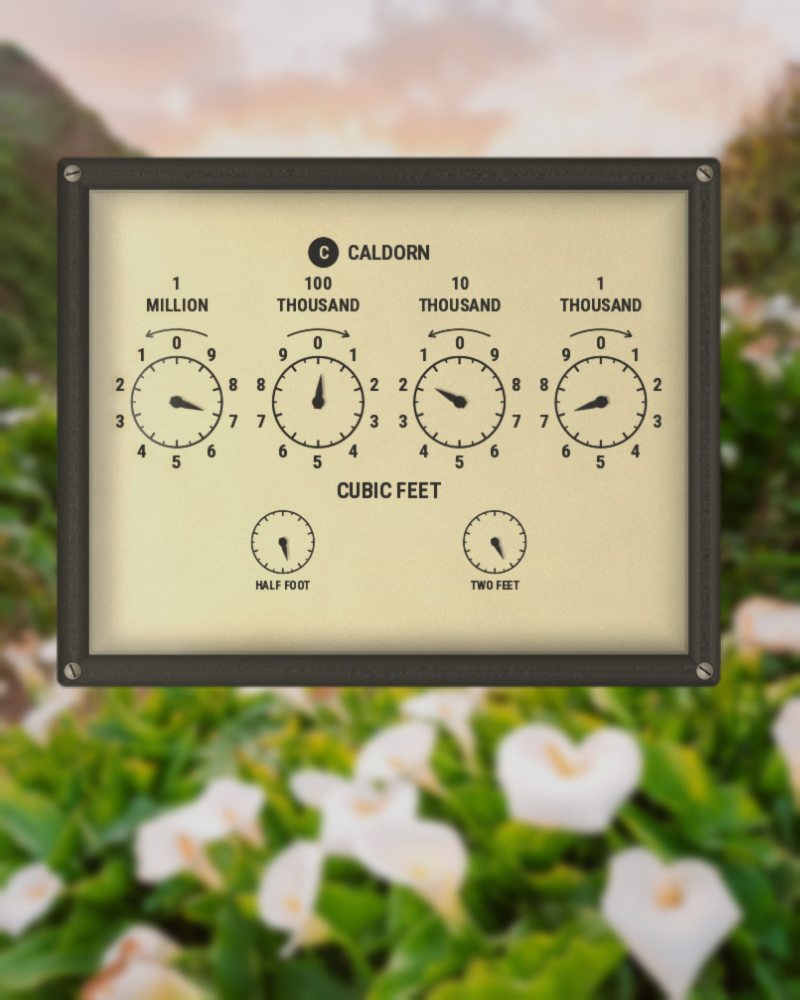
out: value=701700 unit=ft³
